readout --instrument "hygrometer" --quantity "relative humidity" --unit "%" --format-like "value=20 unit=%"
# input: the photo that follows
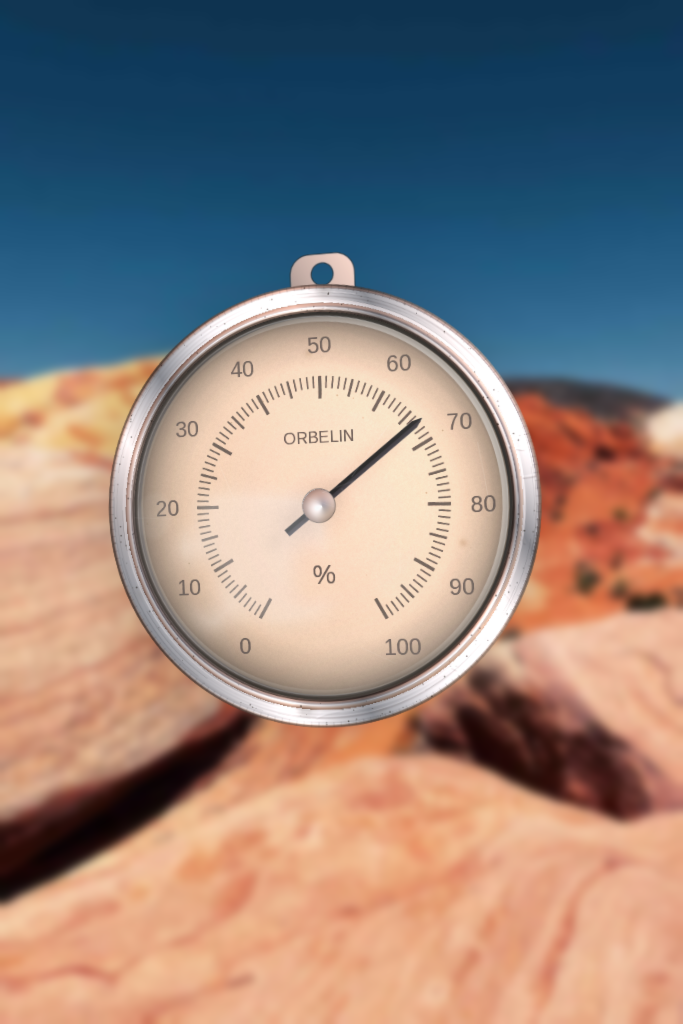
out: value=67 unit=%
